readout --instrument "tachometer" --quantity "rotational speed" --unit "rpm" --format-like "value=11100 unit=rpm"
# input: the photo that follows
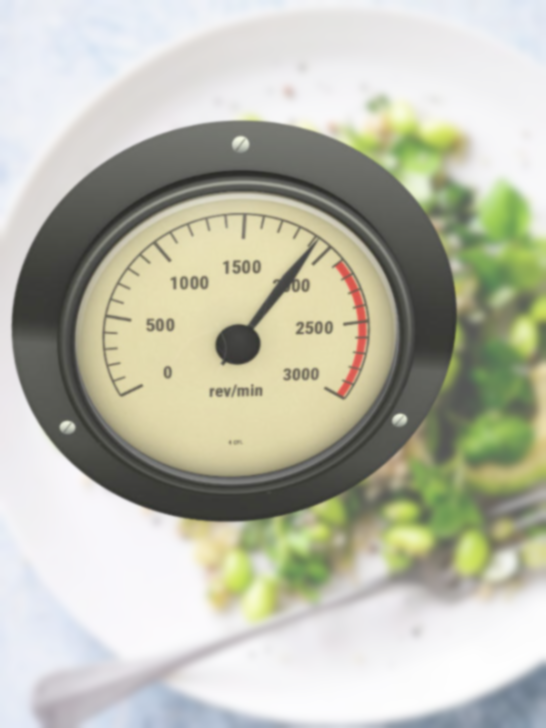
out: value=1900 unit=rpm
